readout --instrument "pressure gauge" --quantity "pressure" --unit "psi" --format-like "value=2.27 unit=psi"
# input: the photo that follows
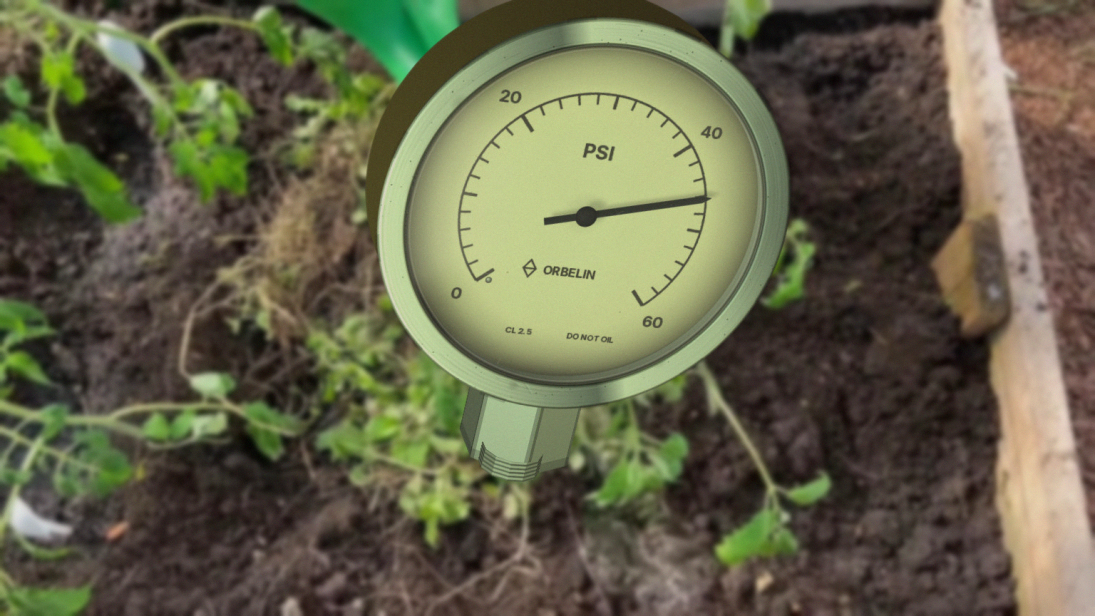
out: value=46 unit=psi
